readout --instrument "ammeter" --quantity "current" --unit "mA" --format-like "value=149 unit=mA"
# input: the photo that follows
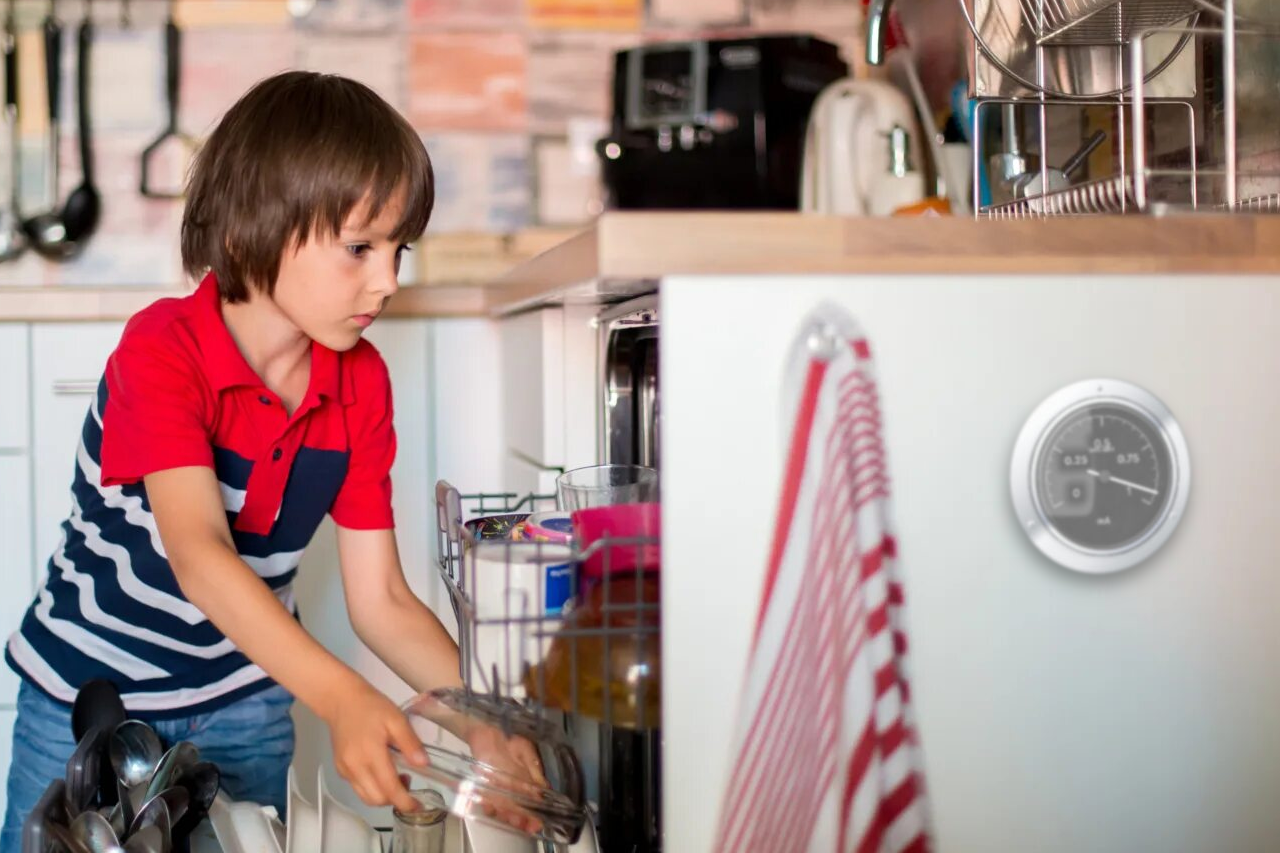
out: value=0.95 unit=mA
